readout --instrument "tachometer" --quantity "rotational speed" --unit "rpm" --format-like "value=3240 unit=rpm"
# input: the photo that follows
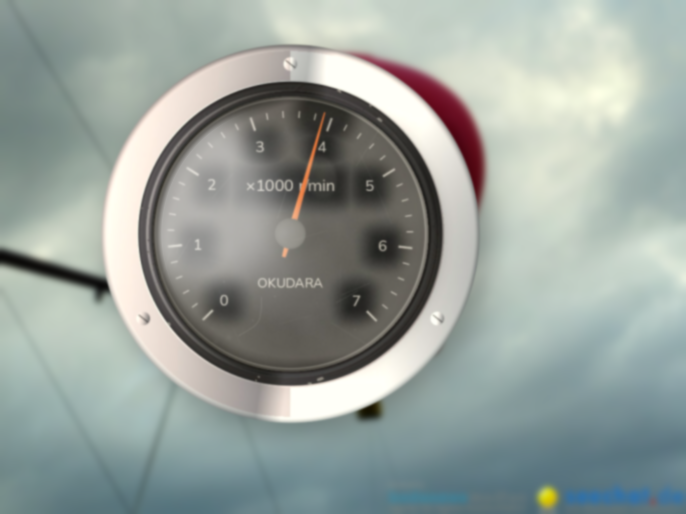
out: value=3900 unit=rpm
